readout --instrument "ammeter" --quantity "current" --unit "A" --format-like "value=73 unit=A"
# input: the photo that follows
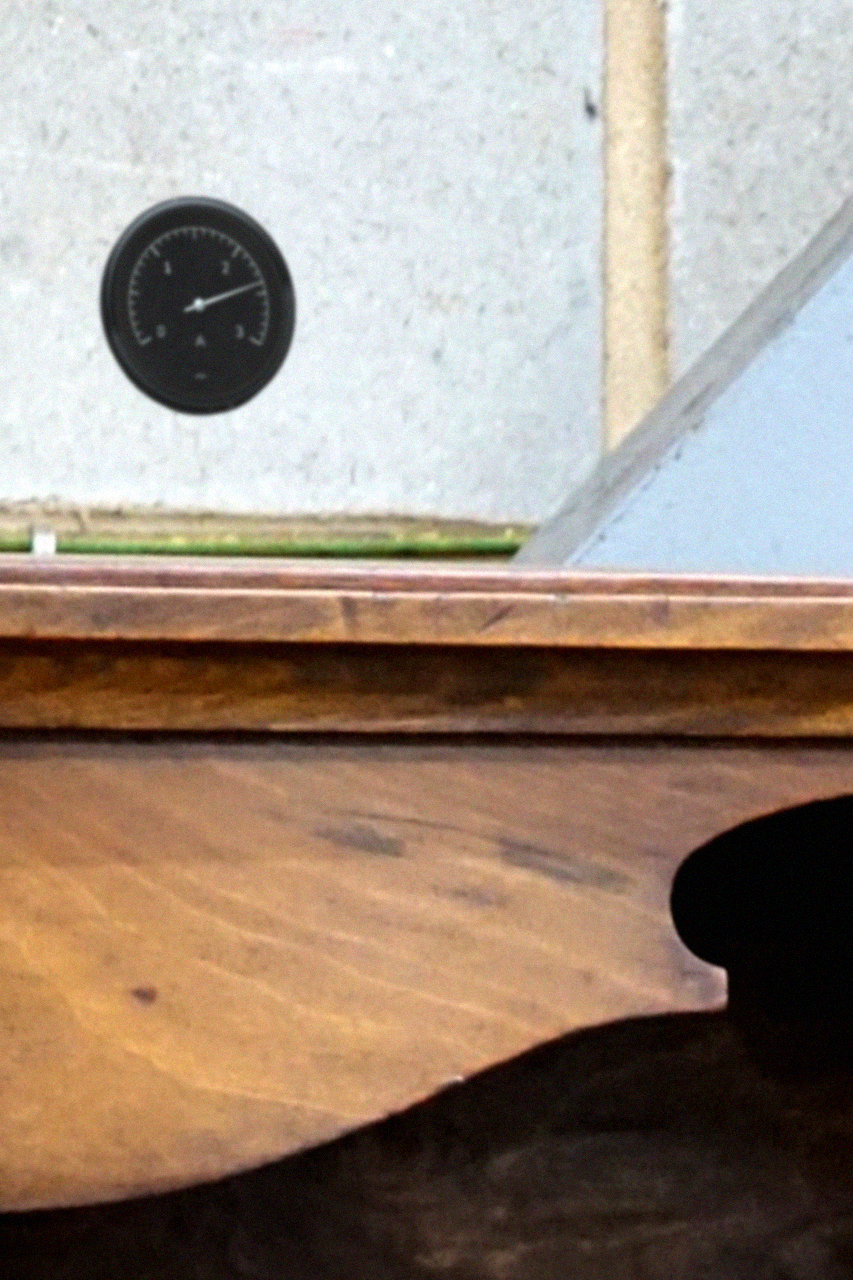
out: value=2.4 unit=A
